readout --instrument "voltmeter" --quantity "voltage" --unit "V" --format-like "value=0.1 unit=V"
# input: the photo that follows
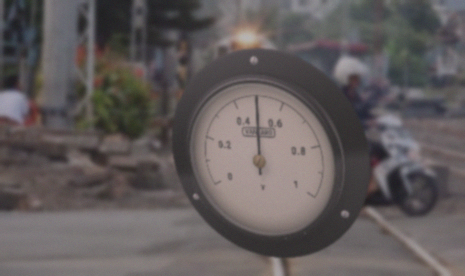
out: value=0.5 unit=V
